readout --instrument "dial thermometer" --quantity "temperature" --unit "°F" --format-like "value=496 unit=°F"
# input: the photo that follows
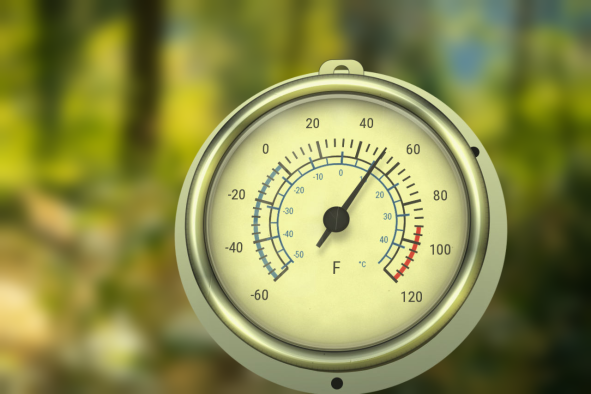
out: value=52 unit=°F
